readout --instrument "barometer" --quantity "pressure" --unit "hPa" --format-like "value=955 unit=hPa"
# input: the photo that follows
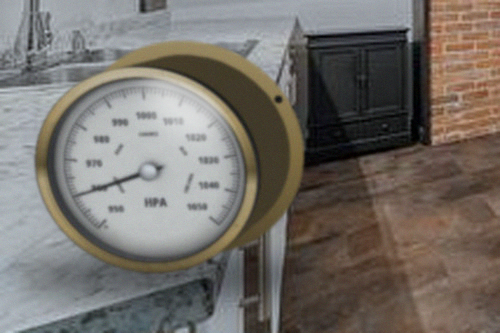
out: value=960 unit=hPa
